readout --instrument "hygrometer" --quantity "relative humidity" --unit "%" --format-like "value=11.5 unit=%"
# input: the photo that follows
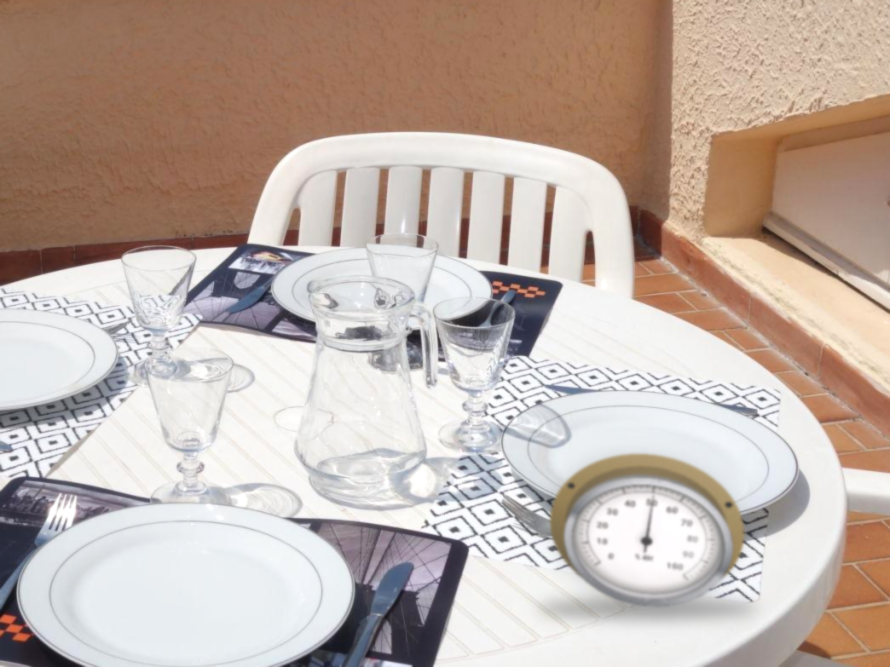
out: value=50 unit=%
